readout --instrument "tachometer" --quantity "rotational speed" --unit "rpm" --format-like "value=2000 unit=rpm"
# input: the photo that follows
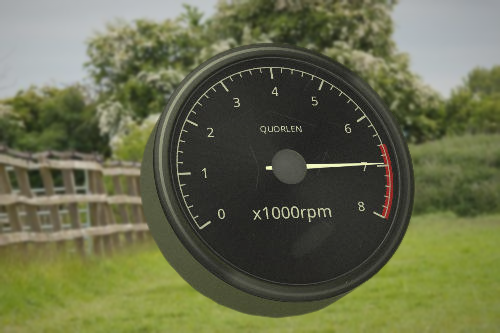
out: value=7000 unit=rpm
